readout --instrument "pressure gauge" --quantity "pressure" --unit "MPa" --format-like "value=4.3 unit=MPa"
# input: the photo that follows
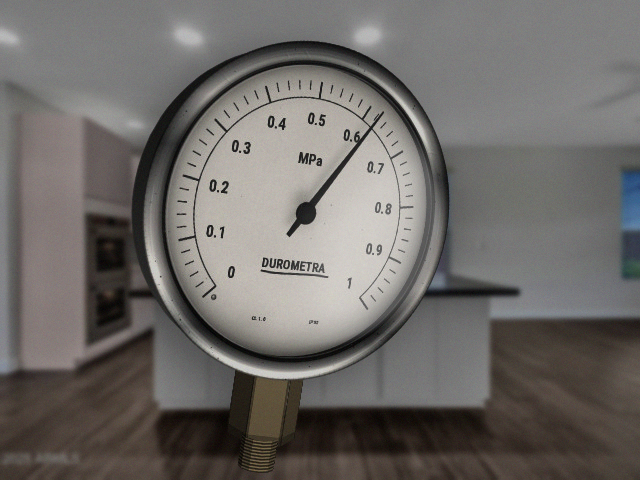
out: value=0.62 unit=MPa
